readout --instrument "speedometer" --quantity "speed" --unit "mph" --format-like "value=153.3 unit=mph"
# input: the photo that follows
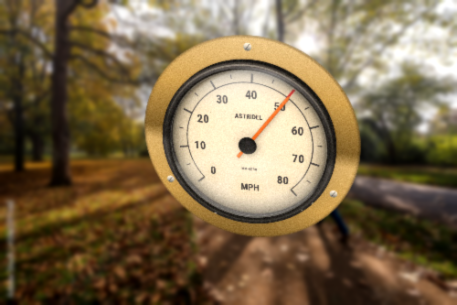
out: value=50 unit=mph
